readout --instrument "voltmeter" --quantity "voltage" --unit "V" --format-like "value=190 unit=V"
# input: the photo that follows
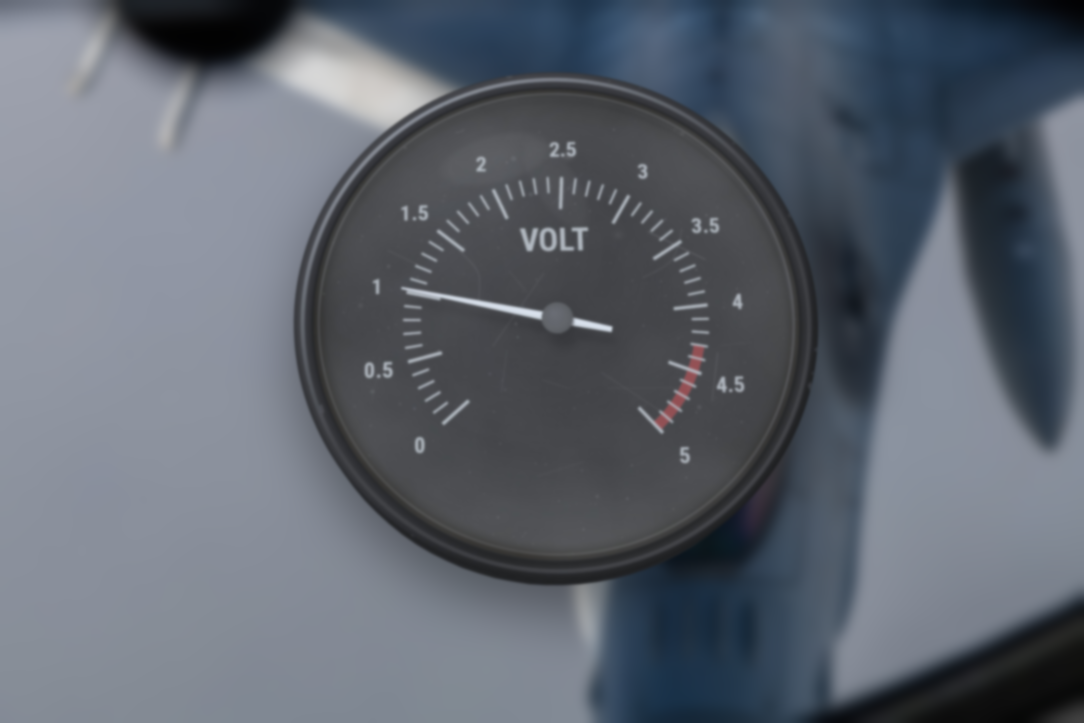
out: value=1 unit=V
